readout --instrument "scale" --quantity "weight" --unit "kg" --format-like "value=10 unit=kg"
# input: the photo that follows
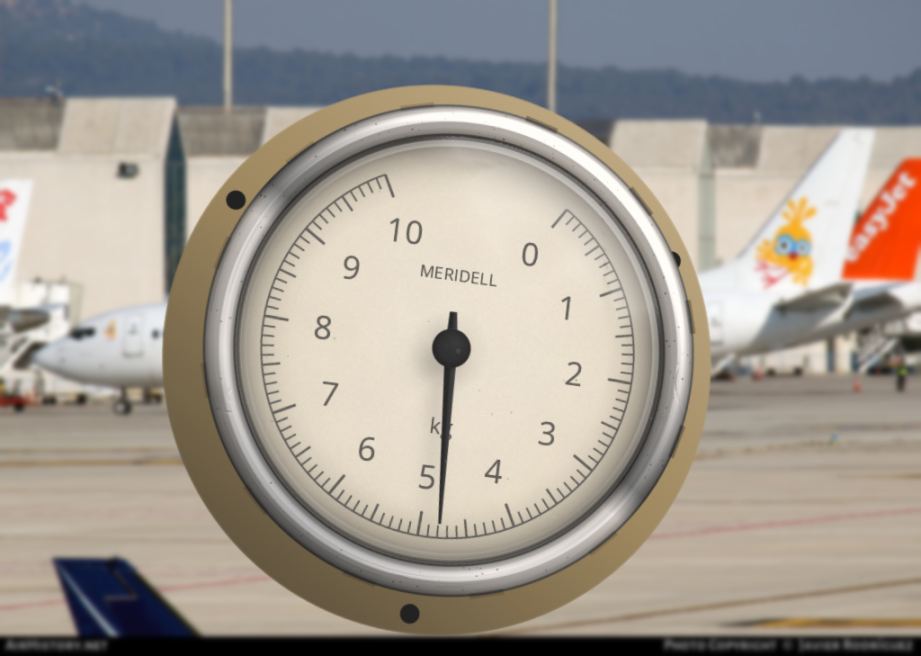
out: value=4.8 unit=kg
